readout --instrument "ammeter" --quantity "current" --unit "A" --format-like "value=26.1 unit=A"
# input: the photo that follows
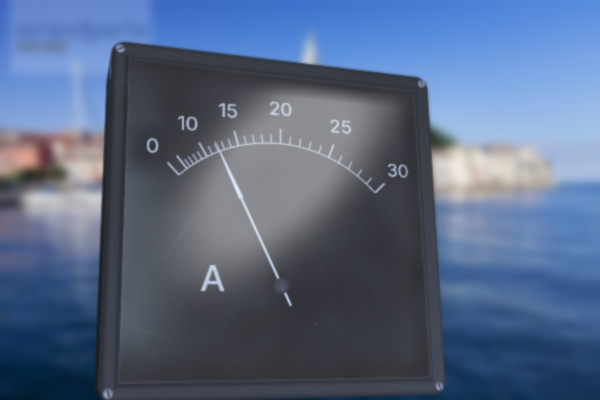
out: value=12 unit=A
